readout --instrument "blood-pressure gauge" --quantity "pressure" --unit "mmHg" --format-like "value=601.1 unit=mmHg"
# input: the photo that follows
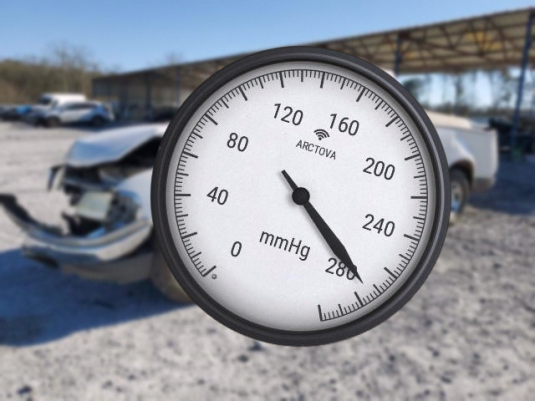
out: value=274 unit=mmHg
